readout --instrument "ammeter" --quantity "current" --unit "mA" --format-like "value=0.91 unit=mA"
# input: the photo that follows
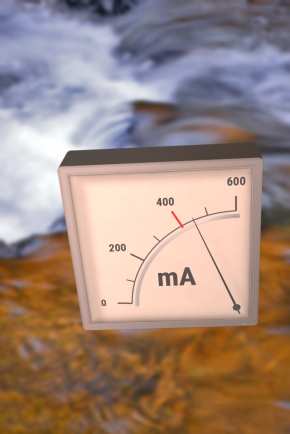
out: value=450 unit=mA
